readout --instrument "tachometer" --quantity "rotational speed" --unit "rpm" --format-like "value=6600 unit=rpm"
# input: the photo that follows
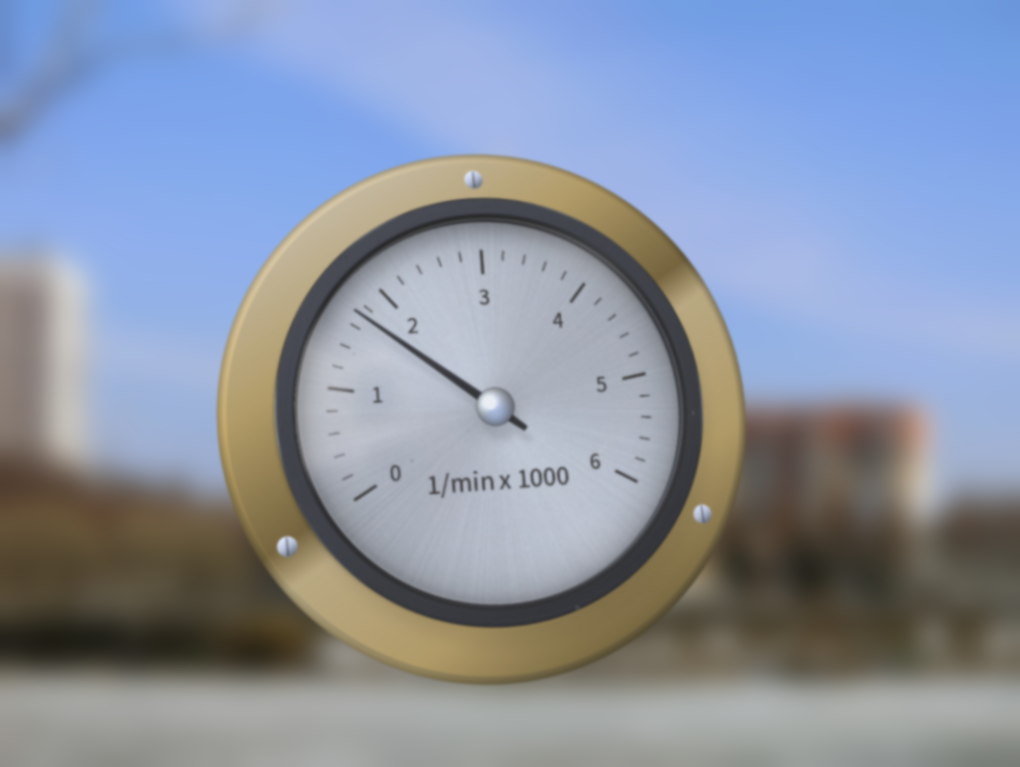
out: value=1700 unit=rpm
